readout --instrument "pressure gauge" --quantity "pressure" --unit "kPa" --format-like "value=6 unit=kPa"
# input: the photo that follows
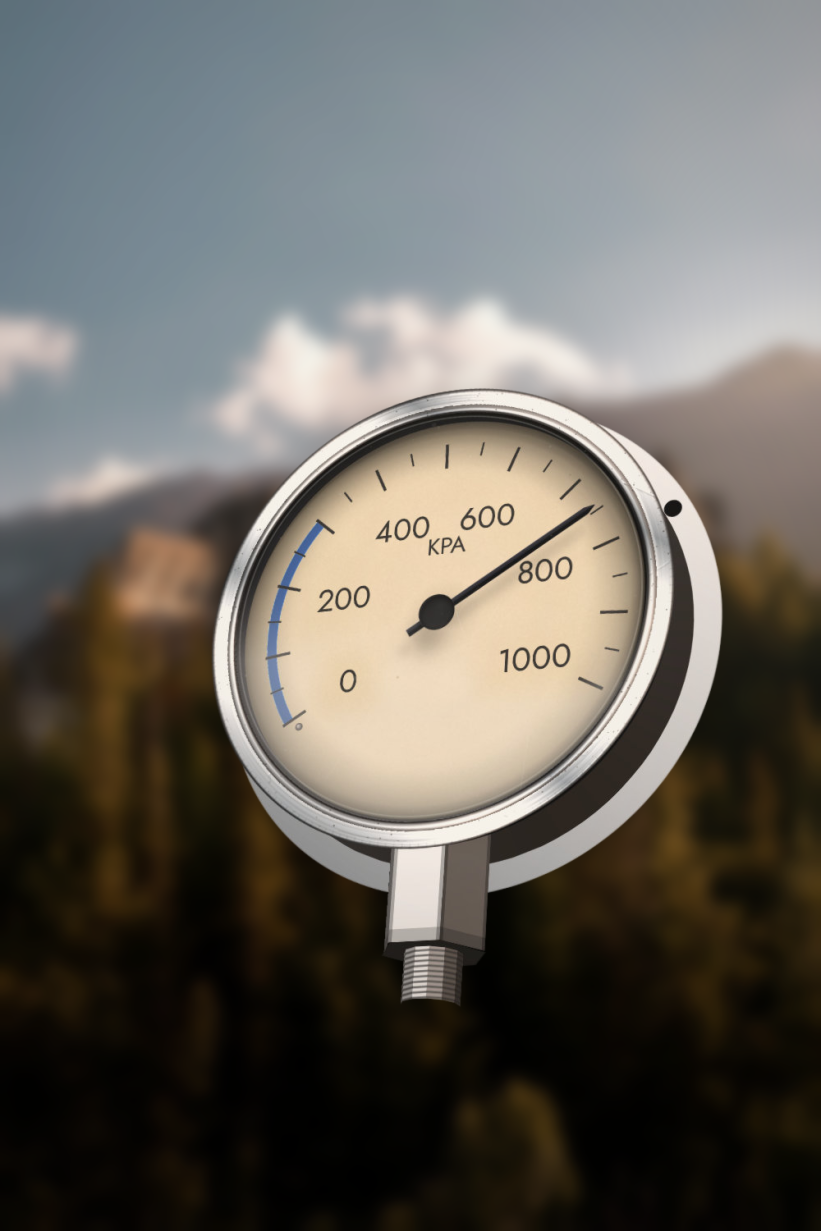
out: value=750 unit=kPa
